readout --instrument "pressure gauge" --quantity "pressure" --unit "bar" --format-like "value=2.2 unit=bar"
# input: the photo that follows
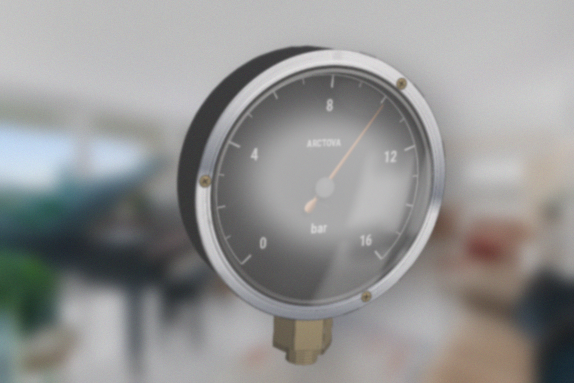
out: value=10 unit=bar
